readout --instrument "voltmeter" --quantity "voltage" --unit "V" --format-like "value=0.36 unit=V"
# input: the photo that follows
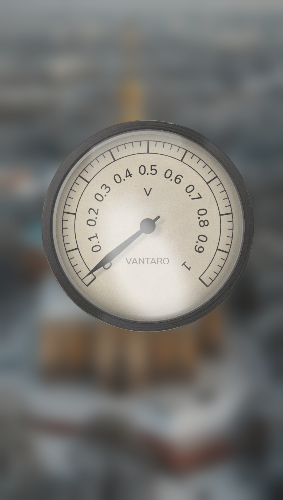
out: value=0.02 unit=V
